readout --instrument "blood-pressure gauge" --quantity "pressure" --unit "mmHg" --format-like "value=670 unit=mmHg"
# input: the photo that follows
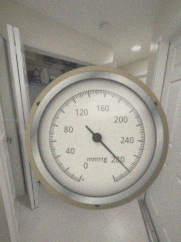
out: value=280 unit=mmHg
